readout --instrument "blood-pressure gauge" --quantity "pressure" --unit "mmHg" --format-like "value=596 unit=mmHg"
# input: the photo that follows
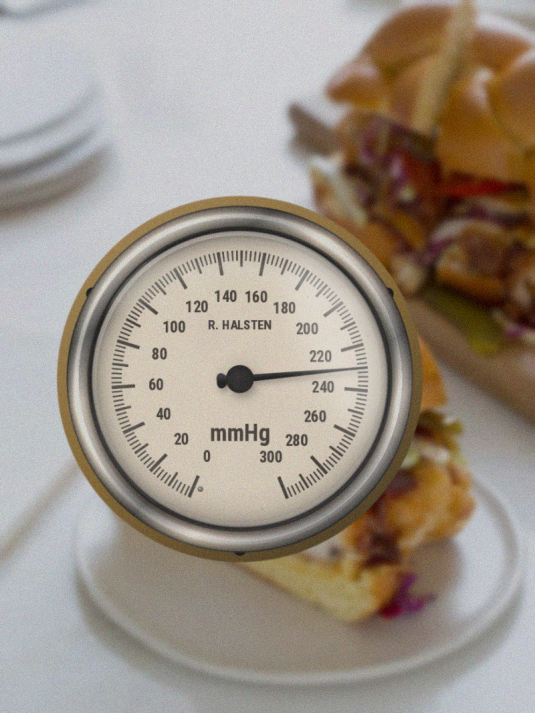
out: value=230 unit=mmHg
